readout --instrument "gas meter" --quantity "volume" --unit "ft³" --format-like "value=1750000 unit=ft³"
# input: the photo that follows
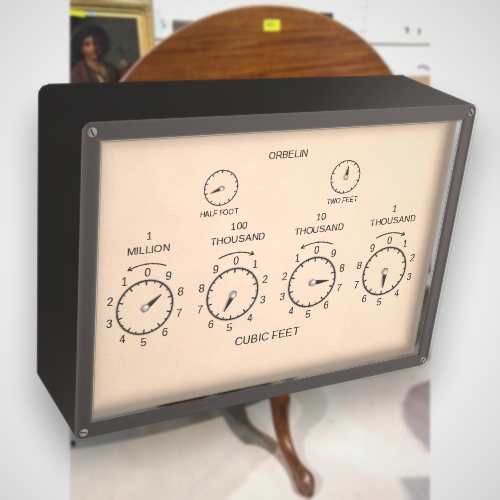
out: value=857500 unit=ft³
